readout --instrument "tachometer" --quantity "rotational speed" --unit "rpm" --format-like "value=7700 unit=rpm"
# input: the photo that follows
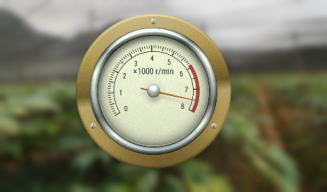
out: value=7500 unit=rpm
